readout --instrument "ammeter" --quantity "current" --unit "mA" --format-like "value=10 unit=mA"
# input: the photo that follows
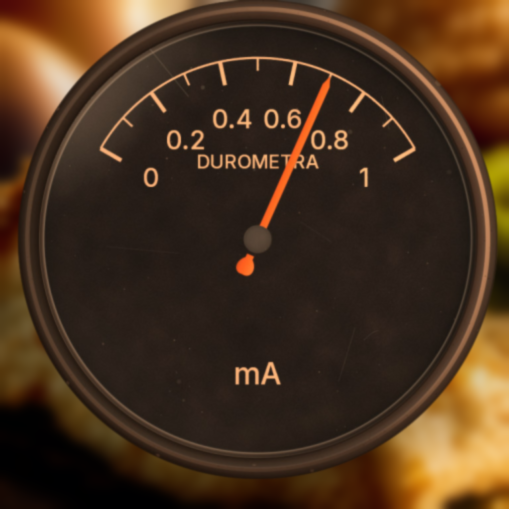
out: value=0.7 unit=mA
